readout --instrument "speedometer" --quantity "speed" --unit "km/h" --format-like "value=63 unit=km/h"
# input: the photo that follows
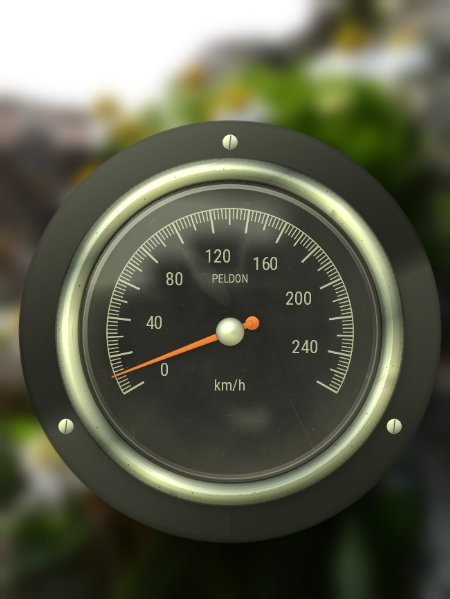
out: value=10 unit=km/h
